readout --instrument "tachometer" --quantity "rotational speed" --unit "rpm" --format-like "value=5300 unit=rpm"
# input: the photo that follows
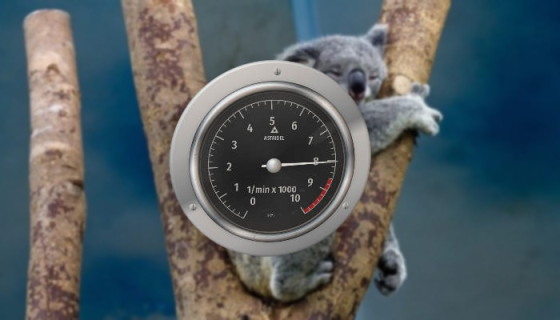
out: value=8000 unit=rpm
